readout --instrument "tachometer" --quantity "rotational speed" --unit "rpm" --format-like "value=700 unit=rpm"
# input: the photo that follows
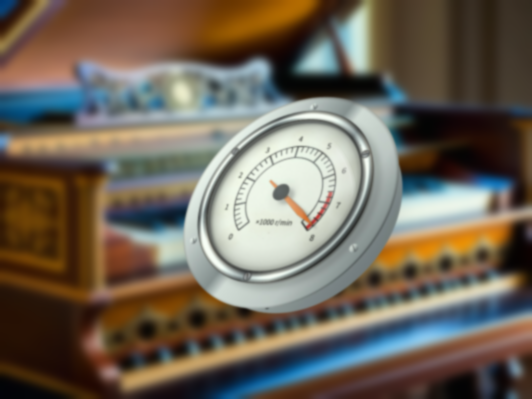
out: value=7800 unit=rpm
